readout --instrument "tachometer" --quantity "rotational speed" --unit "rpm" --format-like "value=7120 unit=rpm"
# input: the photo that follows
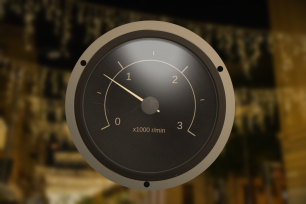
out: value=750 unit=rpm
